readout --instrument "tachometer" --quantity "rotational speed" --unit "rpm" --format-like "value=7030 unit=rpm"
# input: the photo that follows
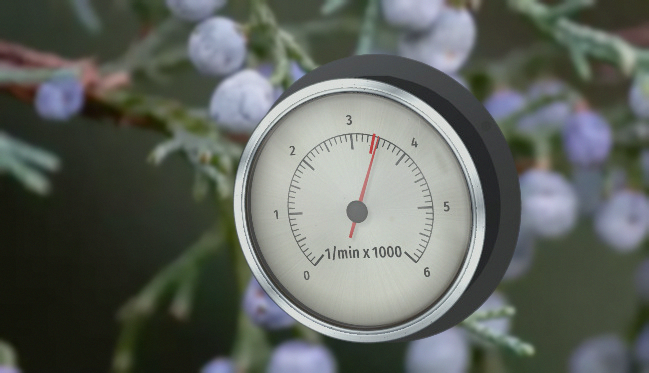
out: value=3500 unit=rpm
